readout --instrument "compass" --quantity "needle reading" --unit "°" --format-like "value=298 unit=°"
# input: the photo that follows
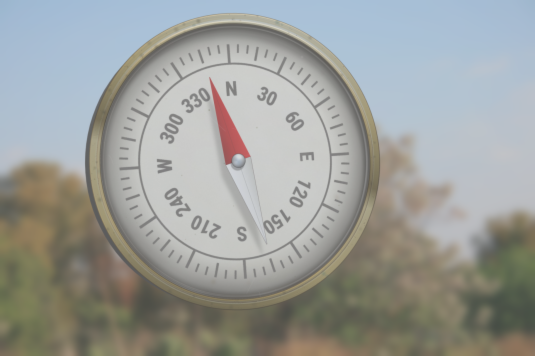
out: value=345 unit=°
